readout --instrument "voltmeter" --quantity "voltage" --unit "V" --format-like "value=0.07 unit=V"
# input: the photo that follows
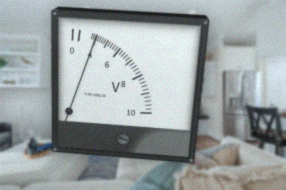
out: value=4 unit=V
